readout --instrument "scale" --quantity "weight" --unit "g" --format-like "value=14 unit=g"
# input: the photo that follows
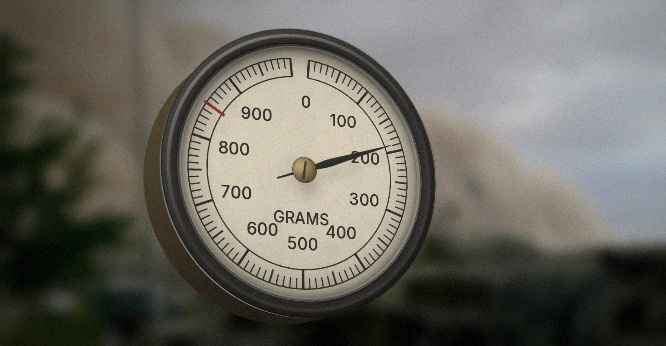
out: value=190 unit=g
